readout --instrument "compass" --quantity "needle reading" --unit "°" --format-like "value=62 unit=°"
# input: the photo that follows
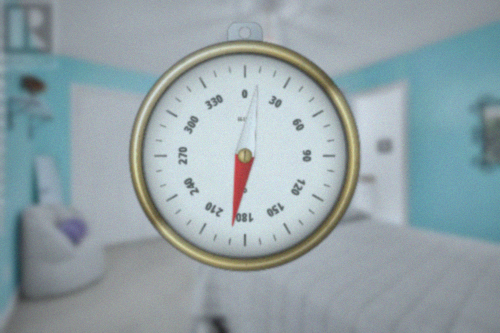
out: value=190 unit=°
